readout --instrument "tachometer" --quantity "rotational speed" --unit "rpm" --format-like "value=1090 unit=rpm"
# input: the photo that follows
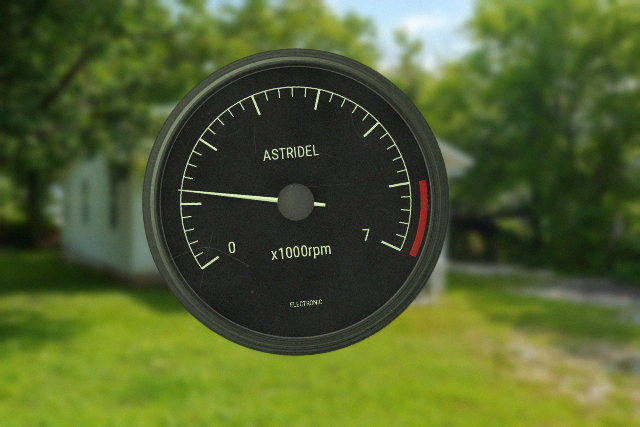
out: value=1200 unit=rpm
